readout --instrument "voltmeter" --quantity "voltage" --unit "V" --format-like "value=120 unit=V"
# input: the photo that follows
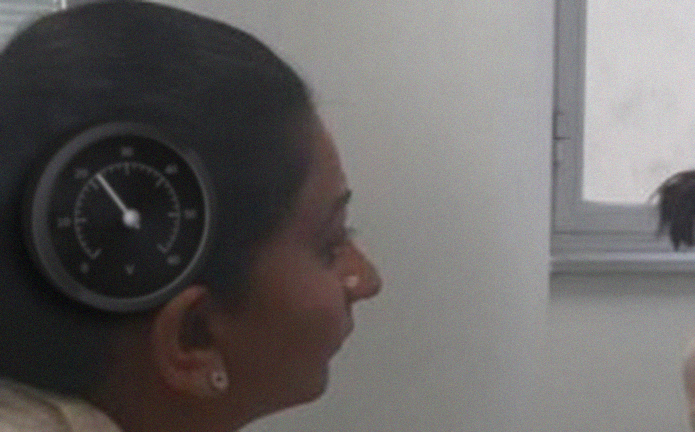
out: value=22 unit=V
